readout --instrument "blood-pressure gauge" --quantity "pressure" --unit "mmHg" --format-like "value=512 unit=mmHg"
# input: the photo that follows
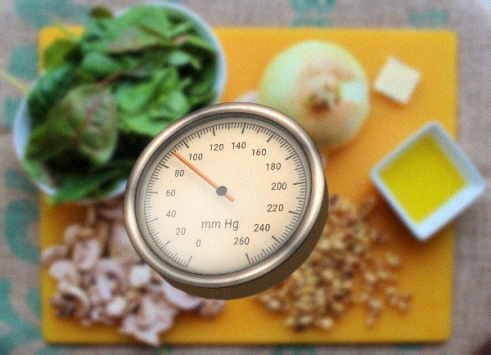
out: value=90 unit=mmHg
